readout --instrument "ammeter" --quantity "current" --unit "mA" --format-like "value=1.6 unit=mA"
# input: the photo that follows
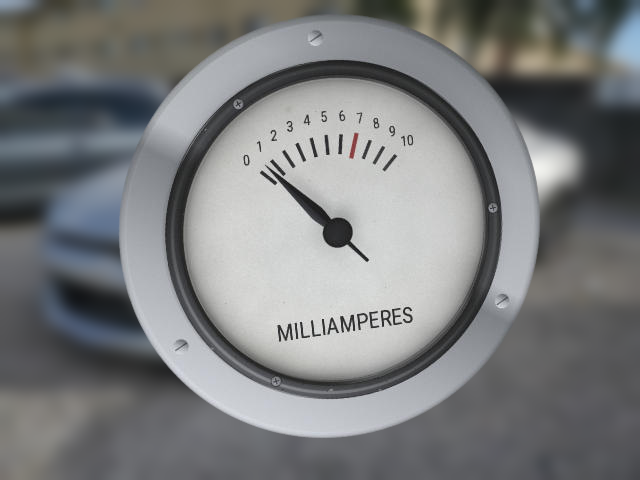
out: value=0.5 unit=mA
